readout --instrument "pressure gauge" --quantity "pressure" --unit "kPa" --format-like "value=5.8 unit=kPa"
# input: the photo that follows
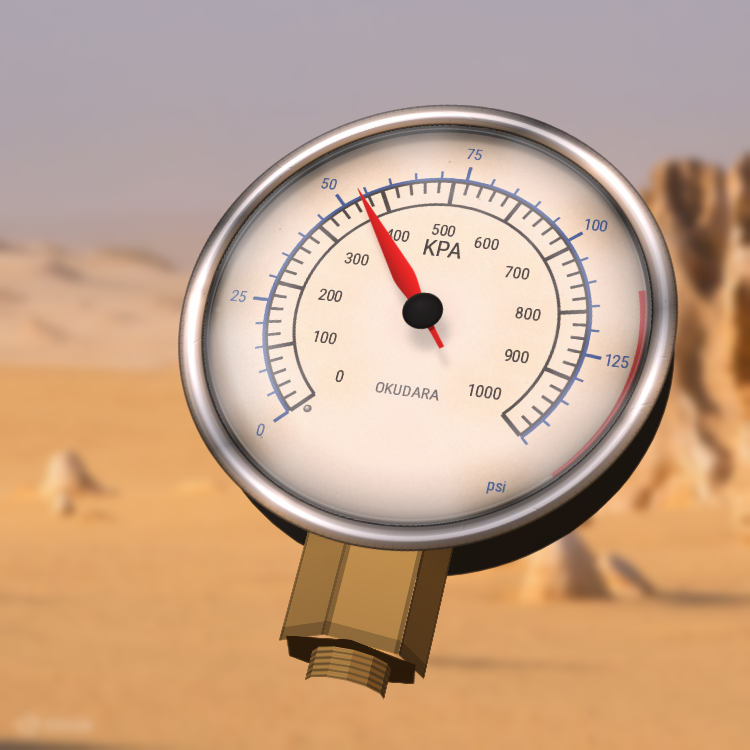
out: value=370 unit=kPa
